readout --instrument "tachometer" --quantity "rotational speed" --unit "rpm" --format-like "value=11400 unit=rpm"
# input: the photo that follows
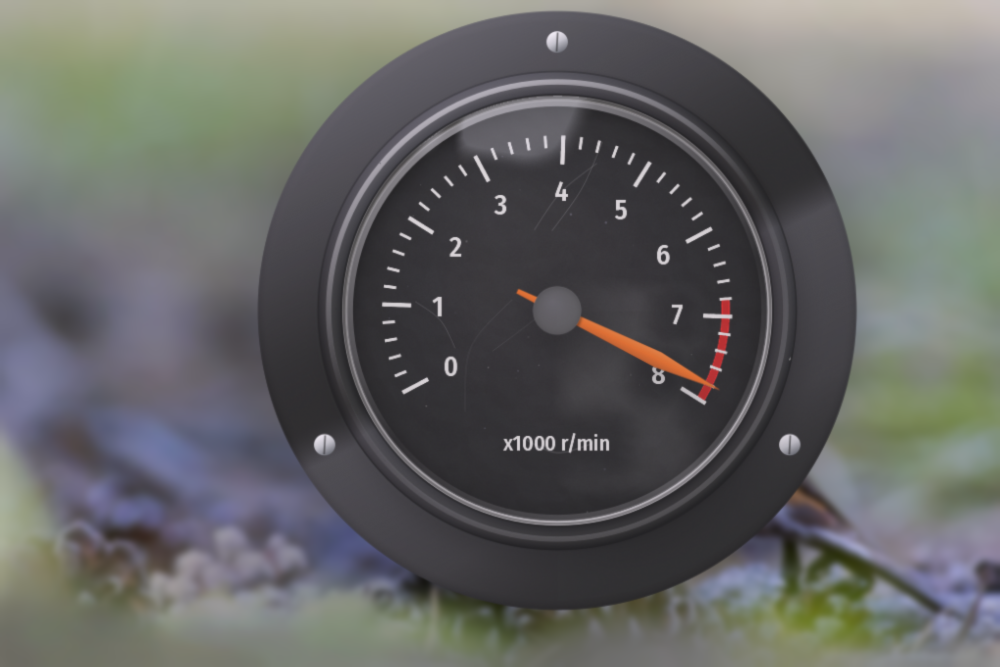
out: value=7800 unit=rpm
